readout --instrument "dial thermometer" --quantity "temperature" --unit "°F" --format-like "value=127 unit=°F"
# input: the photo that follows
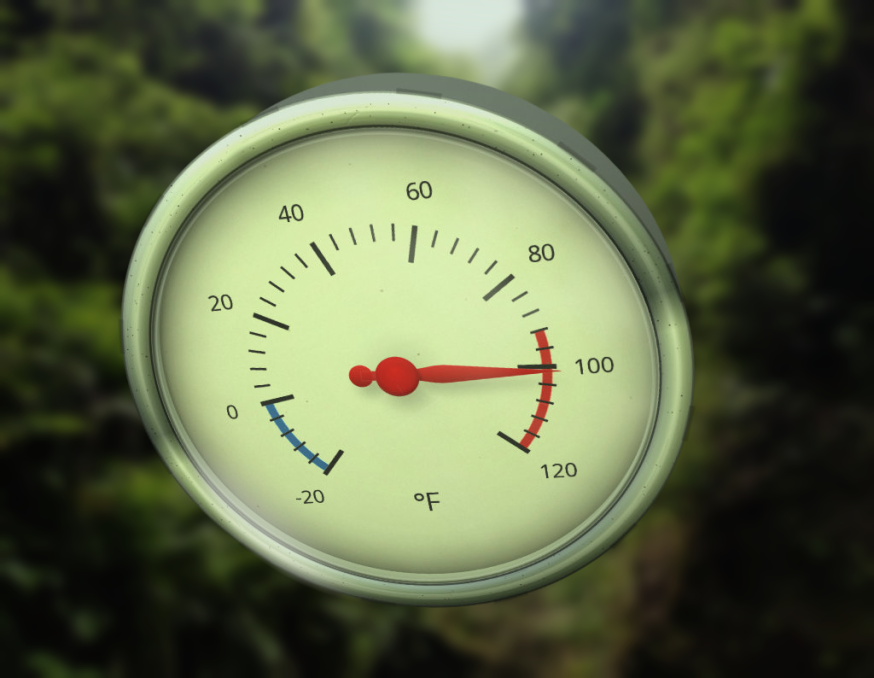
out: value=100 unit=°F
